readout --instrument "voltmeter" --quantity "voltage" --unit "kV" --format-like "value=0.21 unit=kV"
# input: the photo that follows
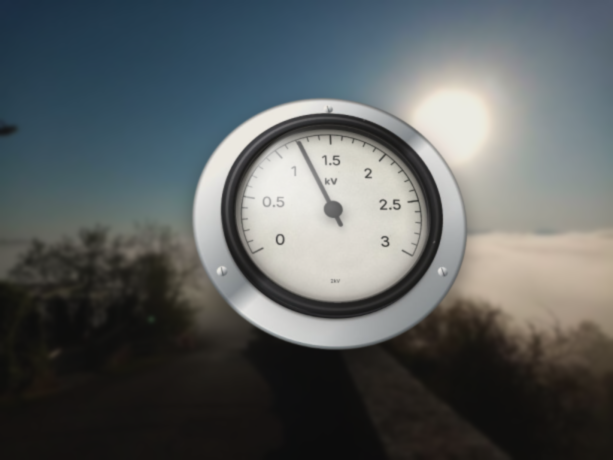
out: value=1.2 unit=kV
